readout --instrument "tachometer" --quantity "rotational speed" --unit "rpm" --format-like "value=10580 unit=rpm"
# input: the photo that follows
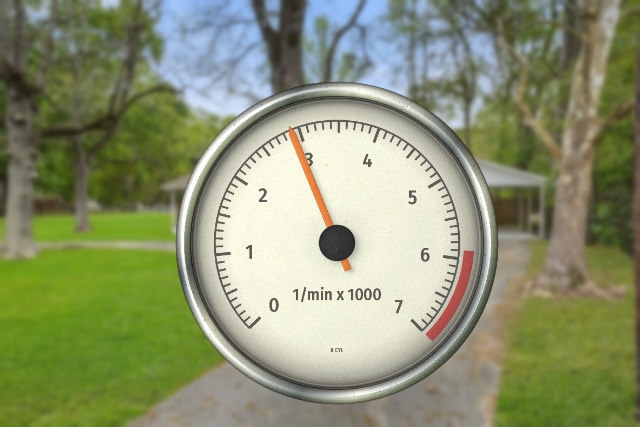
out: value=2900 unit=rpm
